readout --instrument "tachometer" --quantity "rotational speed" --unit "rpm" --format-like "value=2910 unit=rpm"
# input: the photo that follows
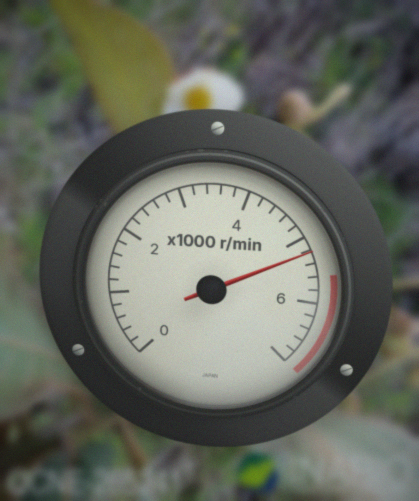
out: value=5200 unit=rpm
